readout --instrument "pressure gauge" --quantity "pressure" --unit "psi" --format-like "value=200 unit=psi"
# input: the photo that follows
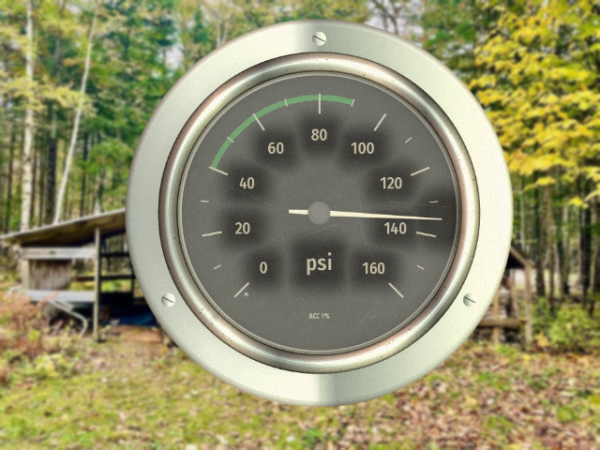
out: value=135 unit=psi
